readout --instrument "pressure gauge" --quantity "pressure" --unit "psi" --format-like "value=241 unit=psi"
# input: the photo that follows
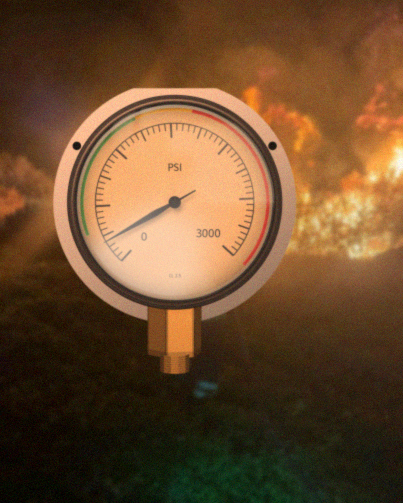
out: value=200 unit=psi
